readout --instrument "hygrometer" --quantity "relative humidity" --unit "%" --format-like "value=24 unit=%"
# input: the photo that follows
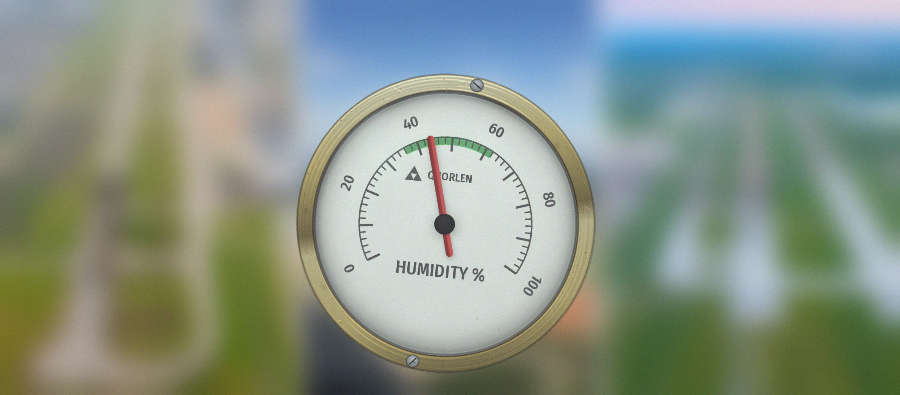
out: value=44 unit=%
